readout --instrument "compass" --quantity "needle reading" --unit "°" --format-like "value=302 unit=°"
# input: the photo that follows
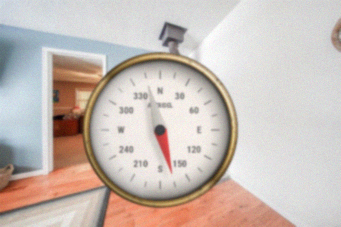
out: value=165 unit=°
